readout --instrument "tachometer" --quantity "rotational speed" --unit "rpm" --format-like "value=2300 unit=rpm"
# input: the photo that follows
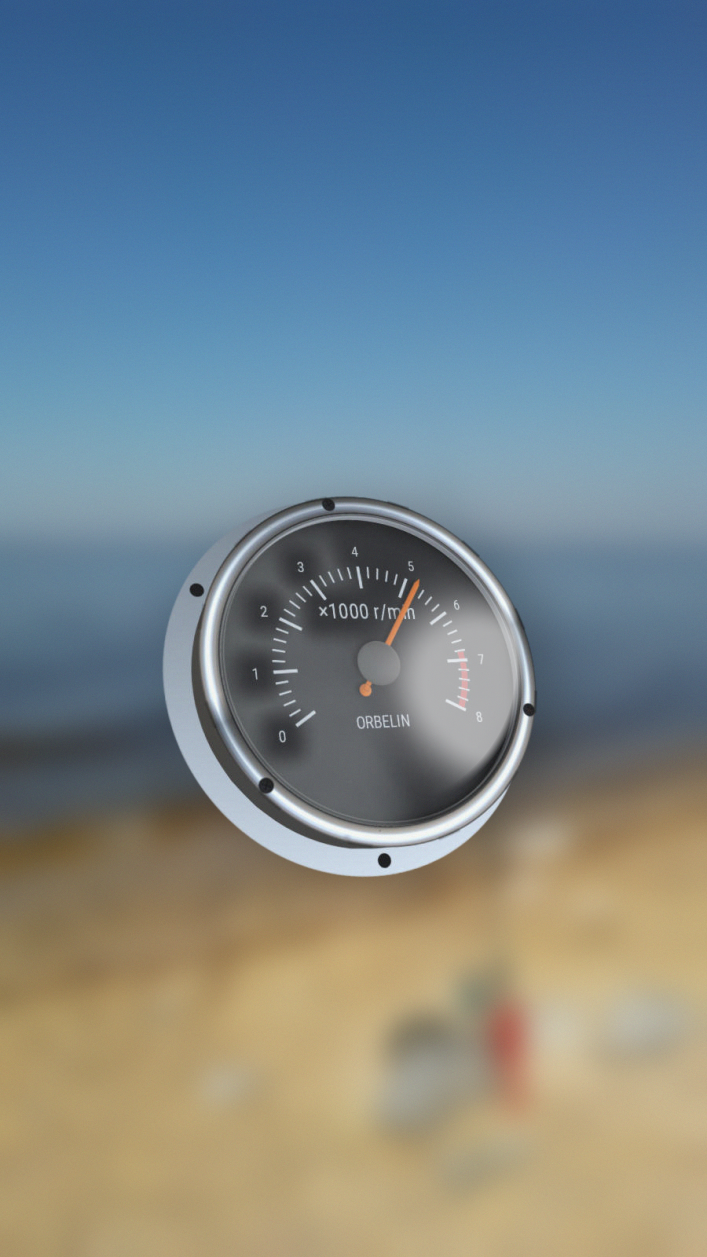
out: value=5200 unit=rpm
